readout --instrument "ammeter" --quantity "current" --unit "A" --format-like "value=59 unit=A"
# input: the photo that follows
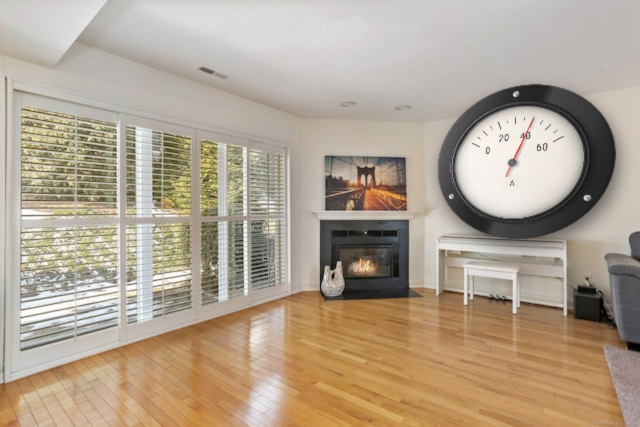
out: value=40 unit=A
